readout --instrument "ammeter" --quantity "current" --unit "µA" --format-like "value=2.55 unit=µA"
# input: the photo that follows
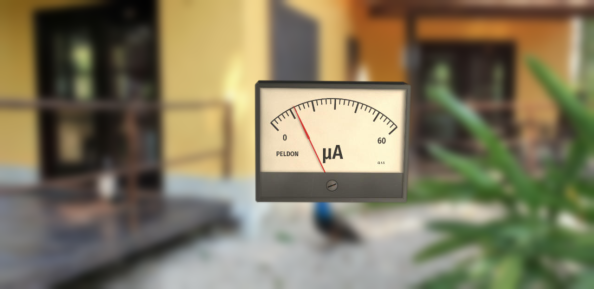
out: value=12 unit=µA
